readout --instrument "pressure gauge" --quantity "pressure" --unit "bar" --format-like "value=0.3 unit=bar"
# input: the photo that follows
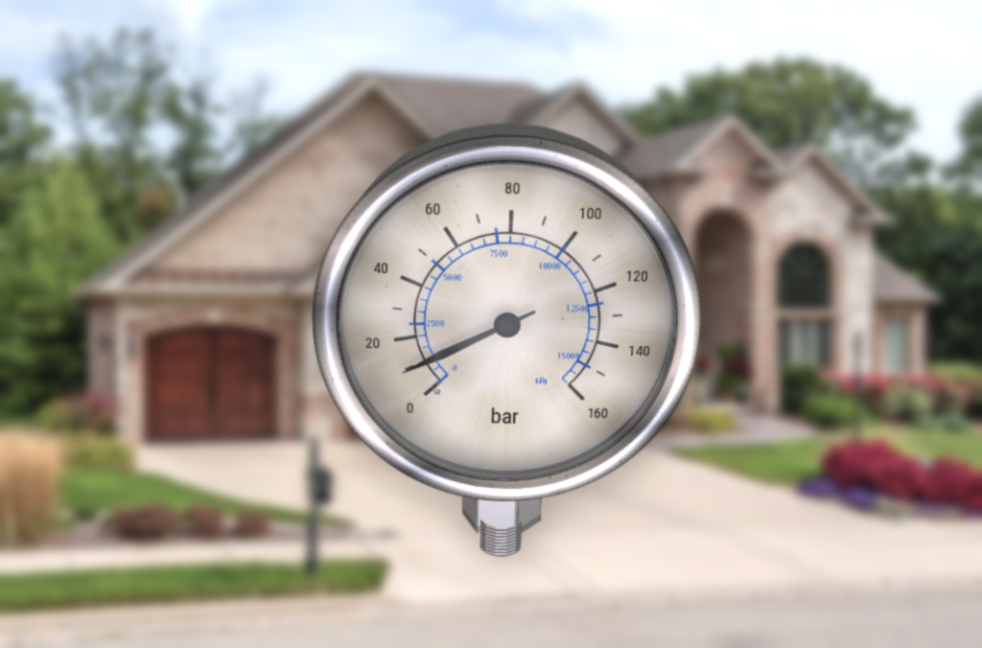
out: value=10 unit=bar
